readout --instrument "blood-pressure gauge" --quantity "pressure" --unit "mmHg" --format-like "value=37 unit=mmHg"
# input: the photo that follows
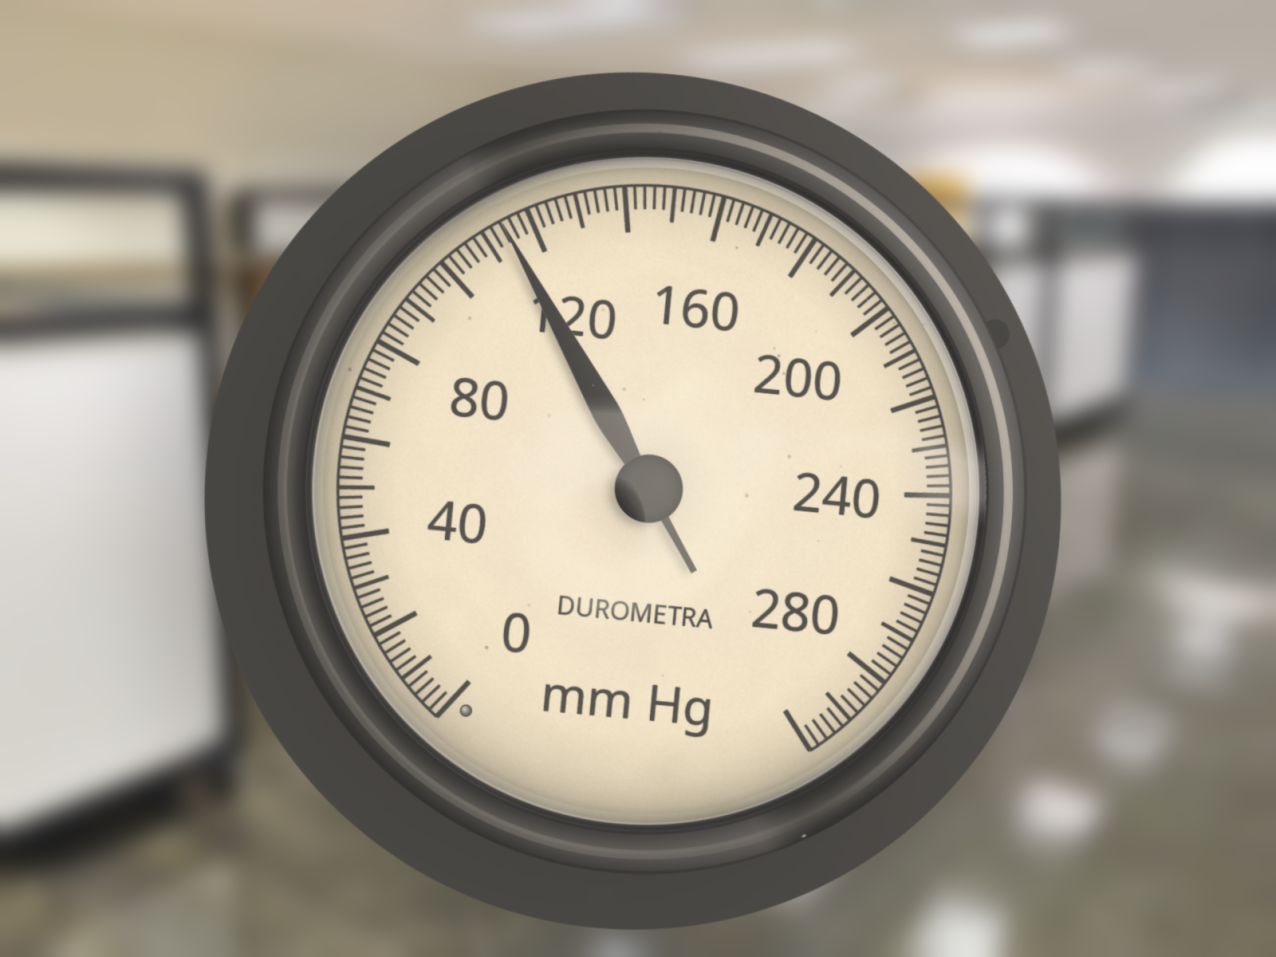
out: value=114 unit=mmHg
